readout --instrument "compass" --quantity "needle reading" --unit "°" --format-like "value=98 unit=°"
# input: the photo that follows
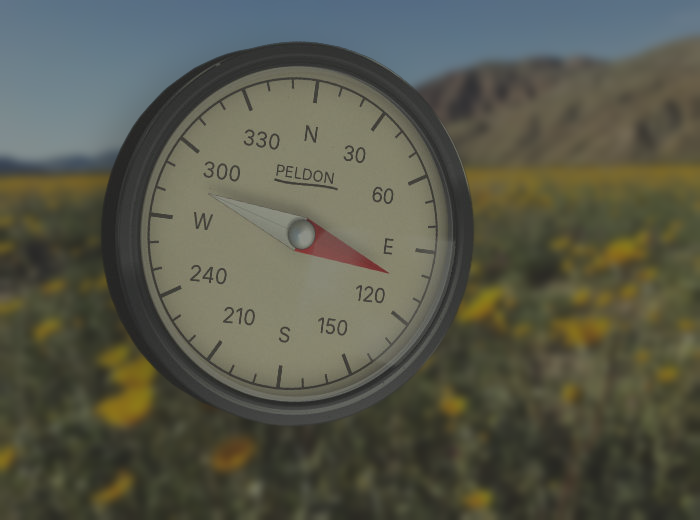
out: value=105 unit=°
